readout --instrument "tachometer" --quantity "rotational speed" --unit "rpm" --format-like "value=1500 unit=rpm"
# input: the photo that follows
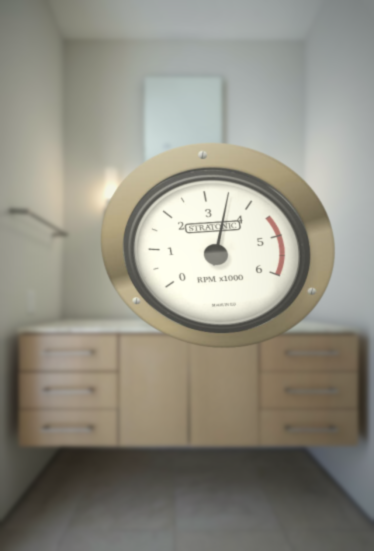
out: value=3500 unit=rpm
